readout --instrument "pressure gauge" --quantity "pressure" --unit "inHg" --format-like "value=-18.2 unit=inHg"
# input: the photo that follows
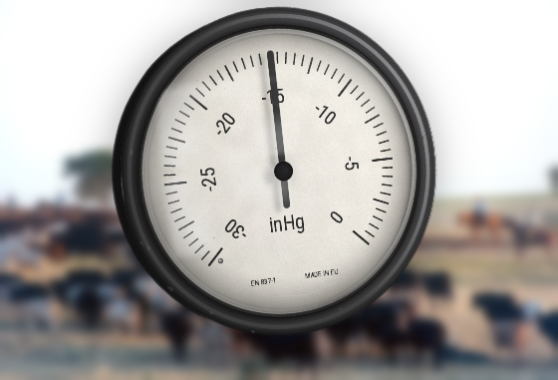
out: value=-15 unit=inHg
